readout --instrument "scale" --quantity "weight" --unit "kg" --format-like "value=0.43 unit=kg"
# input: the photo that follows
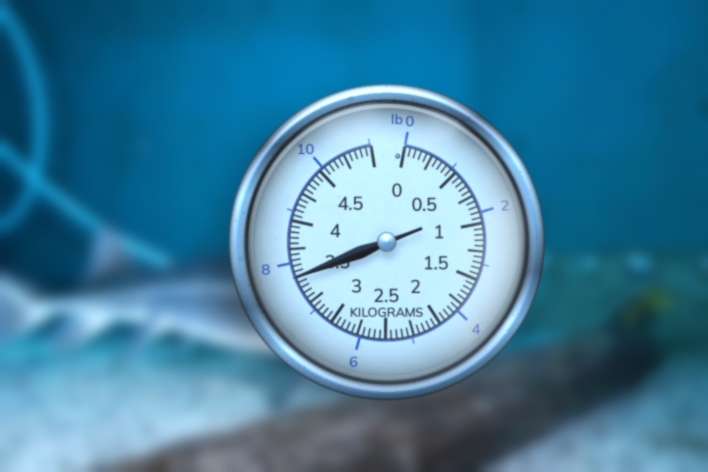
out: value=3.5 unit=kg
